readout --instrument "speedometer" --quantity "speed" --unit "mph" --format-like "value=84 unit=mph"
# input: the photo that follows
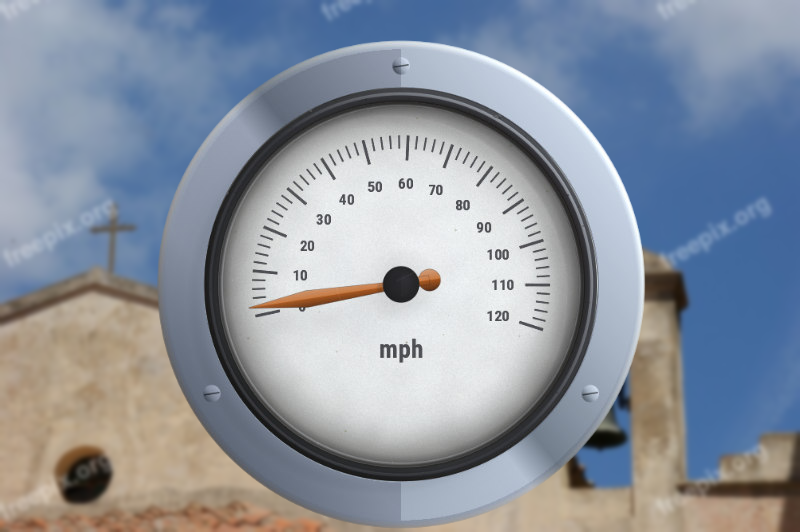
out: value=2 unit=mph
